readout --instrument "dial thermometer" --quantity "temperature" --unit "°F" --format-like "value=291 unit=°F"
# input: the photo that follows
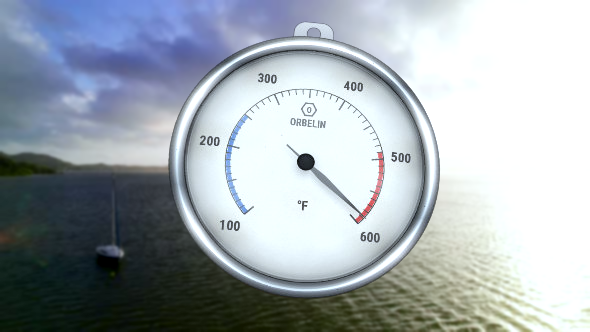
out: value=590 unit=°F
